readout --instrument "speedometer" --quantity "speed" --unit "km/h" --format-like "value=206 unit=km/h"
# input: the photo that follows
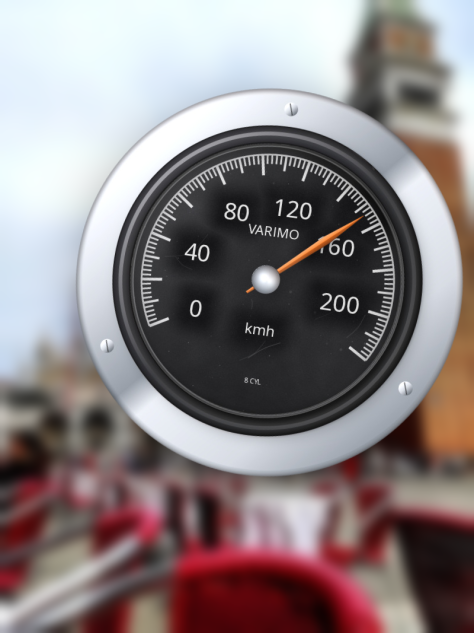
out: value=154 unit=km/h
